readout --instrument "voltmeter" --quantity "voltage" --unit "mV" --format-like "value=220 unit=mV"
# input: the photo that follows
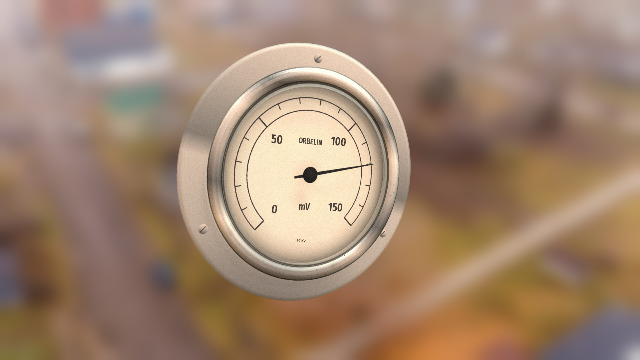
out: value=120 unit=mV
